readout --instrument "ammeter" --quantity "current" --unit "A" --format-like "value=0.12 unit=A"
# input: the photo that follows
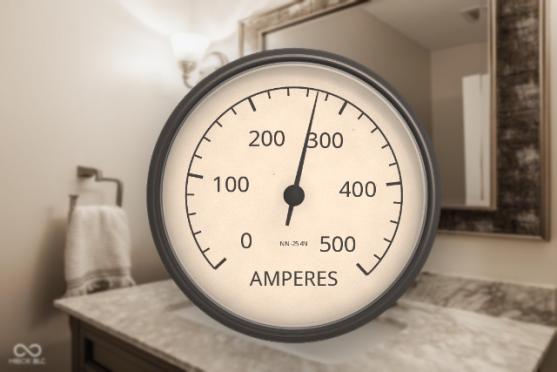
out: value=270 unit=A
